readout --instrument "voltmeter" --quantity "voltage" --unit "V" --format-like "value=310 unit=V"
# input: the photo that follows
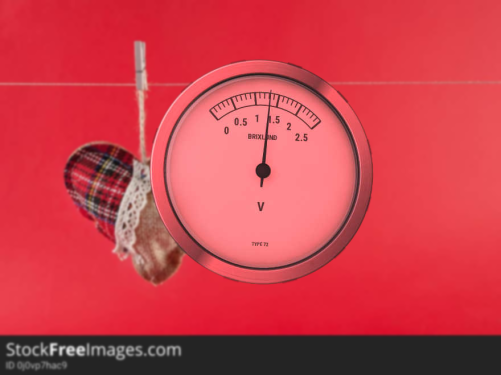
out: value=1.3 unit=V
